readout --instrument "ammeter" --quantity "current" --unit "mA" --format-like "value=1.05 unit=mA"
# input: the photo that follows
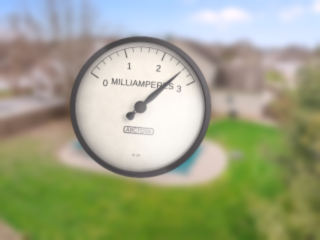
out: value=2.6 unit=mA
